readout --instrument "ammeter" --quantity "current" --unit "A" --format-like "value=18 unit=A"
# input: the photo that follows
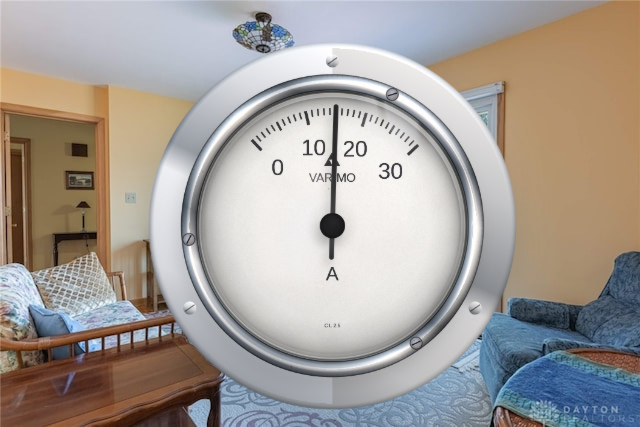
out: value=15 unit=A
